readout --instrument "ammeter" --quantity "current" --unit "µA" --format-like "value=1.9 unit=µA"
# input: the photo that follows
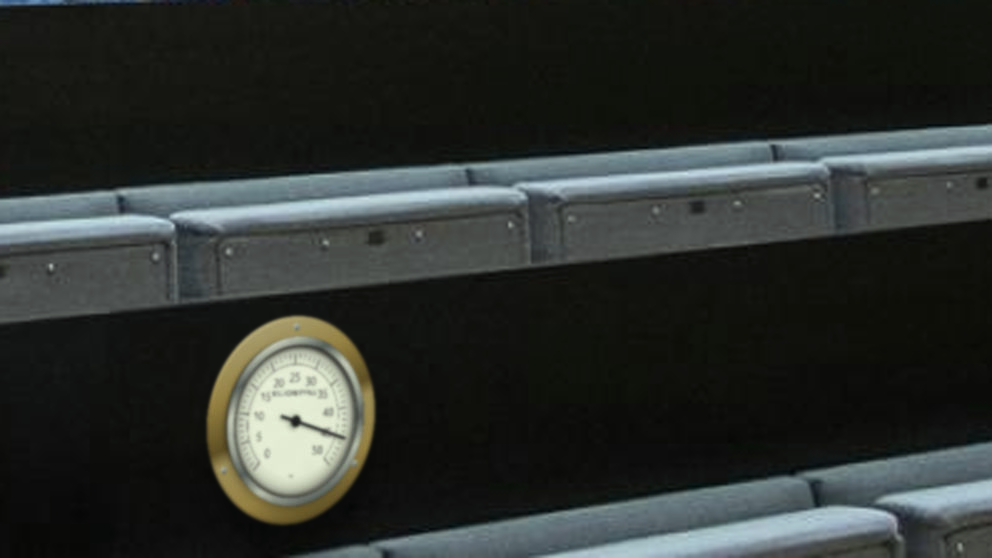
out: value=45 unit=µA
